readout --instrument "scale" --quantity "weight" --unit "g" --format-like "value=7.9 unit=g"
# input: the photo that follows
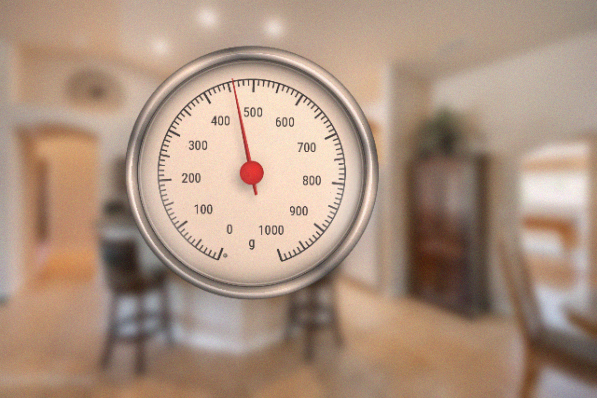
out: value=460 unit=g
